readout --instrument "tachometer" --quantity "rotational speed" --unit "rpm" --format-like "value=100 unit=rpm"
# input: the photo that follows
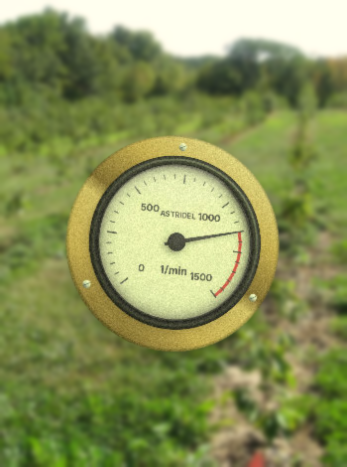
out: value=1150 unit=rpm
